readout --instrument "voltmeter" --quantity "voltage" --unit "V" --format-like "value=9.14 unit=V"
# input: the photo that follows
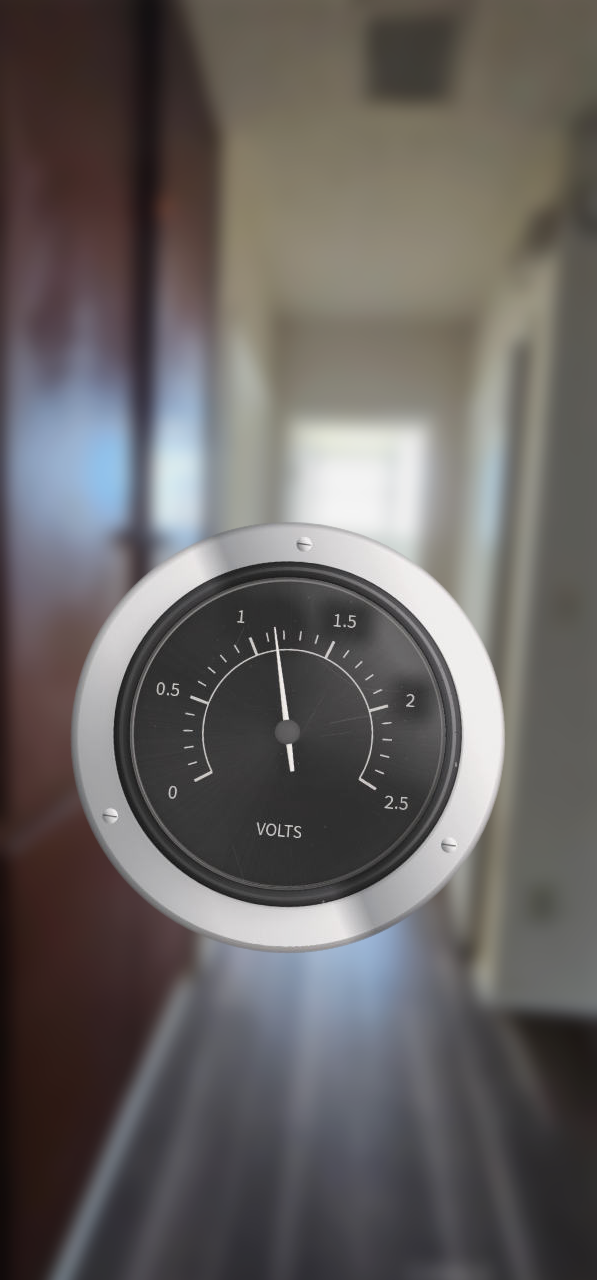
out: value=1.15 unit=V
